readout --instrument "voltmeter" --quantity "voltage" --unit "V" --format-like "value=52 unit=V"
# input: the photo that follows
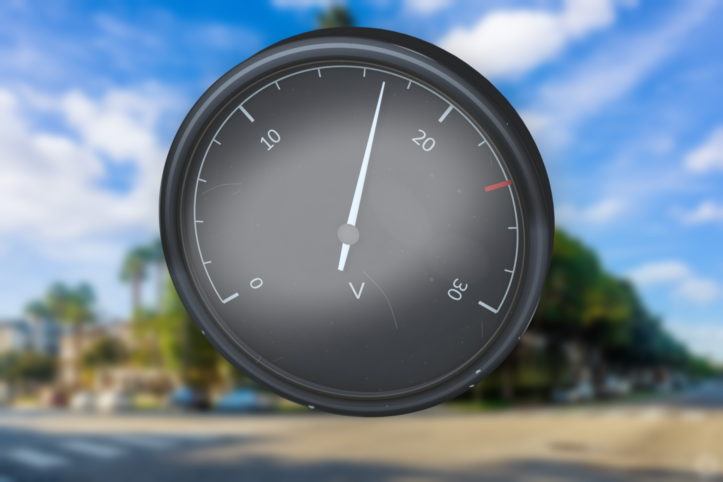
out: value=17 unit=V
